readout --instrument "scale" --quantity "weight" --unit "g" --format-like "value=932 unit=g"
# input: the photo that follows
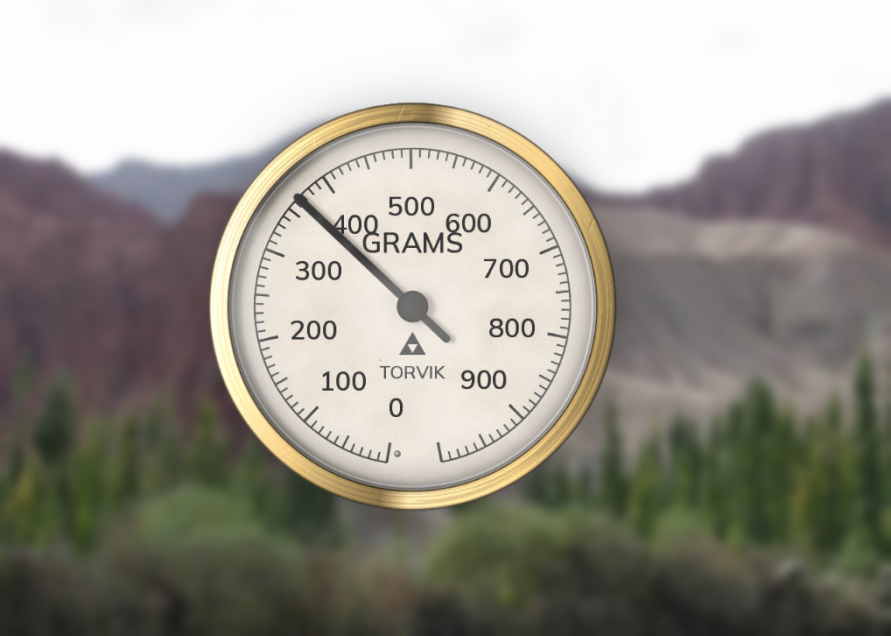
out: value=365 unit=g
